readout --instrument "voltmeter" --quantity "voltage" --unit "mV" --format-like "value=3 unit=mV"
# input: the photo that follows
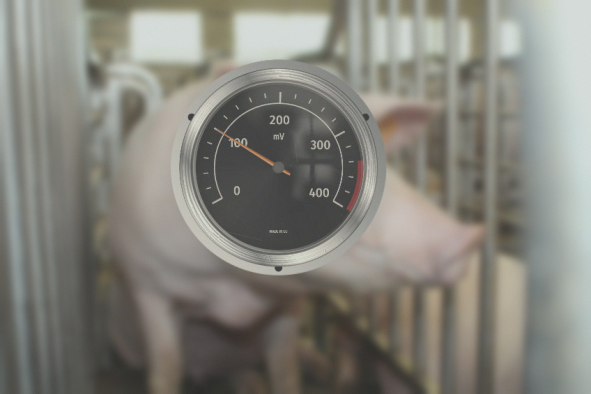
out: value=100 unit=mV
